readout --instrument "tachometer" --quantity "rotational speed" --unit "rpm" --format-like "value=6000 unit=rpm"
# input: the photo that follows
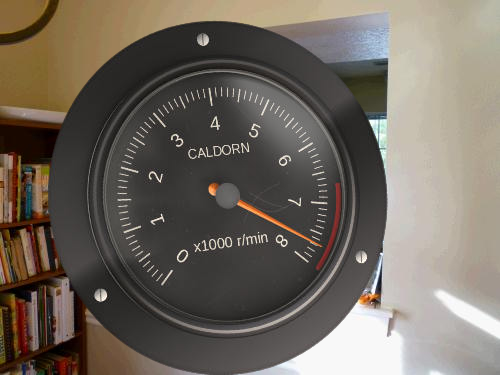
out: value=7700 unit=rpm
